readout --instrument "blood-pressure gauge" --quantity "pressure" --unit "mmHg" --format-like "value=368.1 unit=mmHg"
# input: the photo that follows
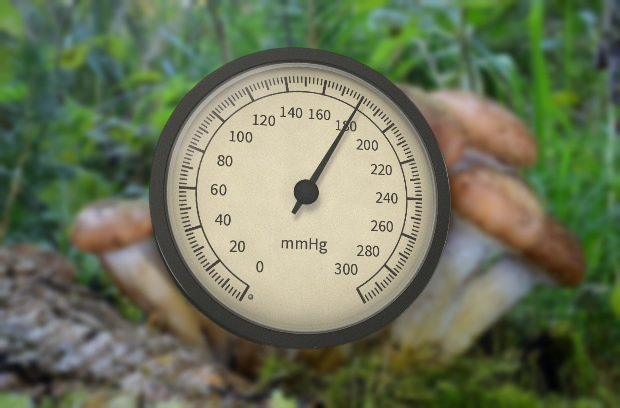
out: value=180 unit=mmHg
